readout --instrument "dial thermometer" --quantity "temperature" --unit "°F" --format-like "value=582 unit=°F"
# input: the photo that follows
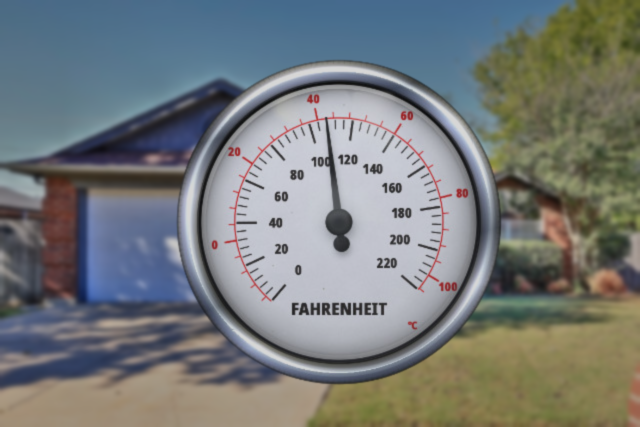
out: value=108 unit=°F
